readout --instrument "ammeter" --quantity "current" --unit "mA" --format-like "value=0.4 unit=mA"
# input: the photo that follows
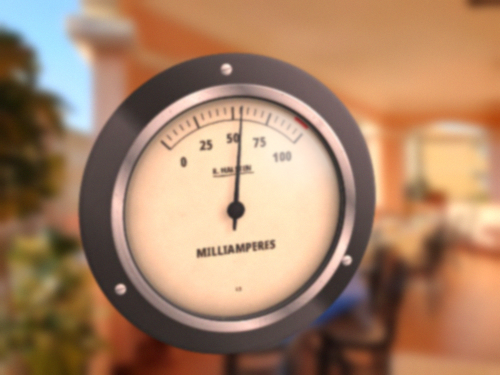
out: value=55 unit=mA
